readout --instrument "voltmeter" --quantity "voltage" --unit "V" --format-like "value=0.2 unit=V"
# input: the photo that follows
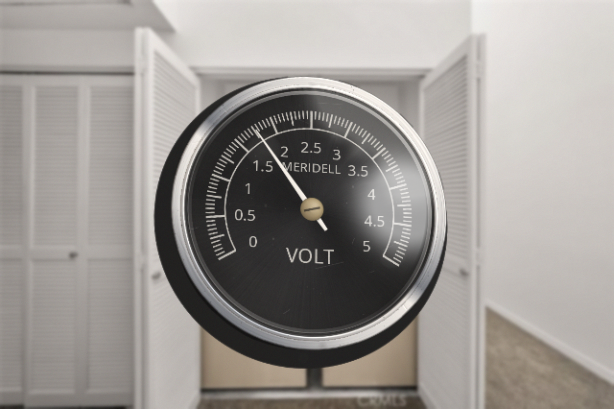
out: value=1.75 unit=V
